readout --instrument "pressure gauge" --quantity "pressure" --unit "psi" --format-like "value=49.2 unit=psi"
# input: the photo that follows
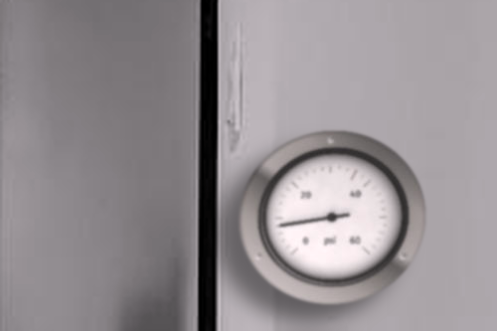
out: value=8 unit=psi
